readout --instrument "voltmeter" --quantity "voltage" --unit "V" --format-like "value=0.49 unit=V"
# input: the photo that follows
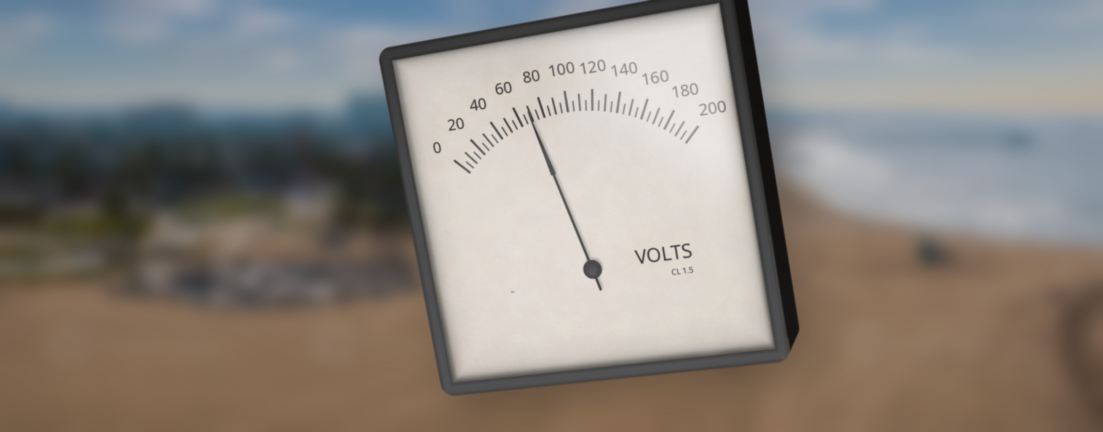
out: value=70 unit=V
